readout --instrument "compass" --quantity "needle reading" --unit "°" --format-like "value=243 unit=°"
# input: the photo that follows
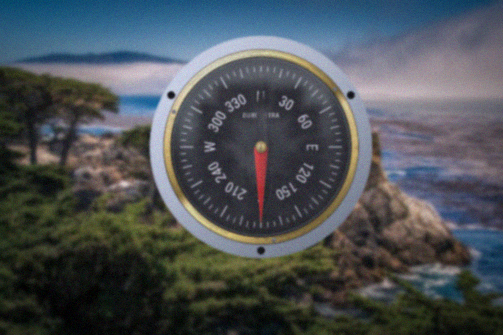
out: value=180 unit=°
